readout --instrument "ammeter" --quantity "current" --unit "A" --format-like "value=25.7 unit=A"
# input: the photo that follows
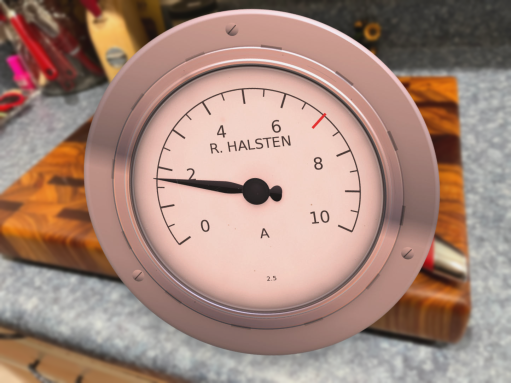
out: value=1.75 unit=A
